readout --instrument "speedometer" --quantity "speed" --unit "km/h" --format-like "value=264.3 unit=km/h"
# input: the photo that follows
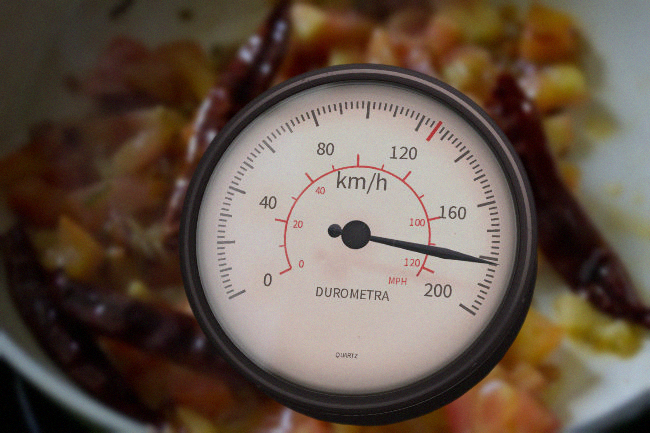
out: value=182 unit=km/h
